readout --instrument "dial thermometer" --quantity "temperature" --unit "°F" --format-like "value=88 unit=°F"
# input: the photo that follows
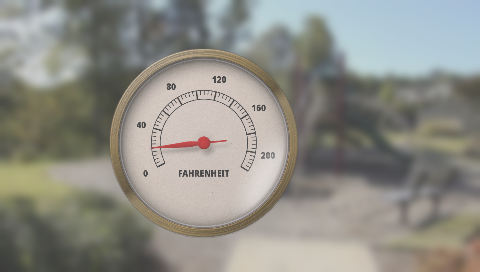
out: value=20 unit=°F
